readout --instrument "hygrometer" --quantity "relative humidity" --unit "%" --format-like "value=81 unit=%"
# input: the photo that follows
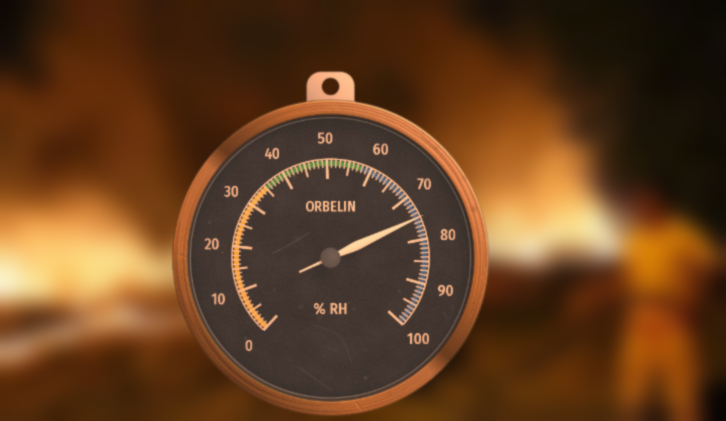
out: value=75 unit=%
